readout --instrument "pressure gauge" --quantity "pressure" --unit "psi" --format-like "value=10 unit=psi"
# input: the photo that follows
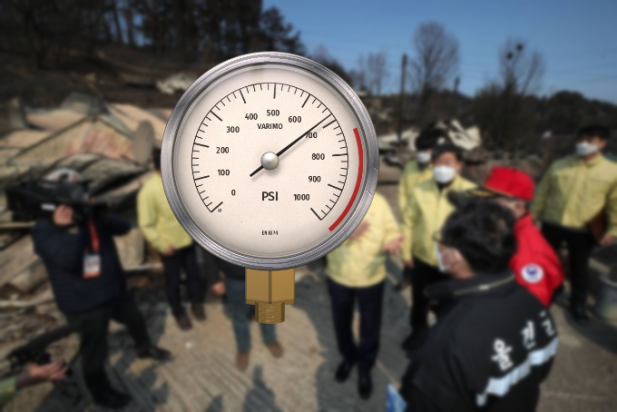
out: value=680 unit=psi
